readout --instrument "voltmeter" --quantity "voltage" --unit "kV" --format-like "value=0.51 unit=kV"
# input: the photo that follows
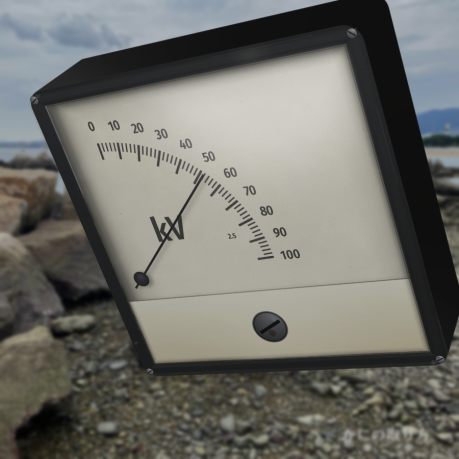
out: value=52 unit=kV
